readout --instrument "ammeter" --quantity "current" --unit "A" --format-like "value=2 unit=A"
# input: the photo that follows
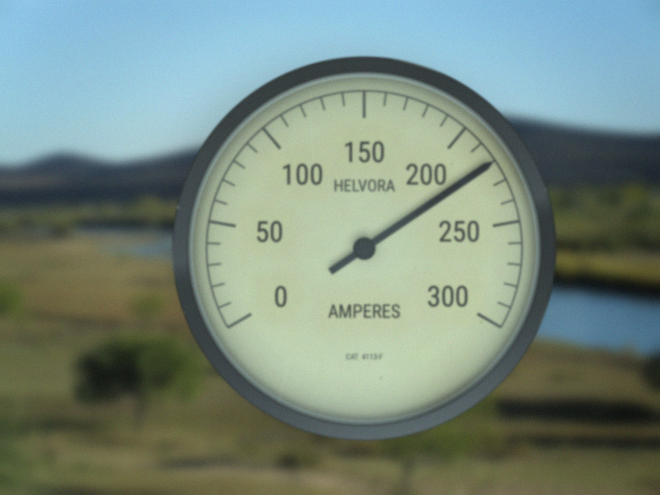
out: value=220 unit=A
